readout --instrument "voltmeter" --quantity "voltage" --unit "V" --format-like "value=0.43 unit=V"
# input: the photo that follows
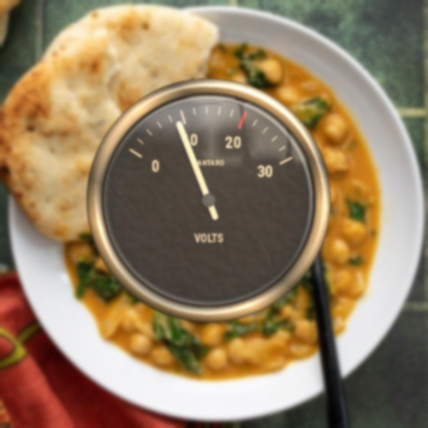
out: value=9 unit=V
